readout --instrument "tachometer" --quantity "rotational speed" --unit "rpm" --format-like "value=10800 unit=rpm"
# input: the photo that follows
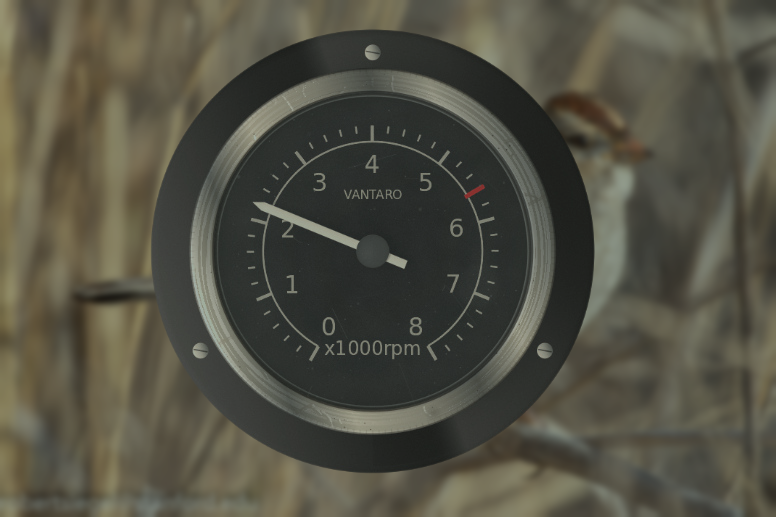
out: value=2200 unit=rpm
